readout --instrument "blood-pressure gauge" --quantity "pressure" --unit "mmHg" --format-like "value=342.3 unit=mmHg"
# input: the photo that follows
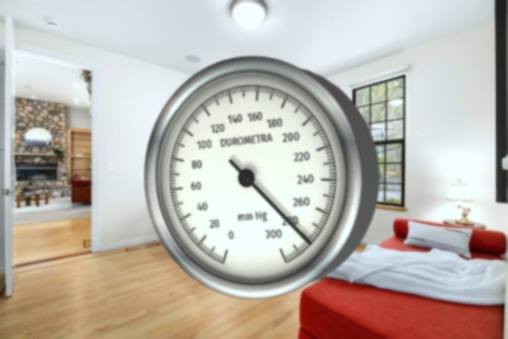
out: value=280 unit=mmHg
